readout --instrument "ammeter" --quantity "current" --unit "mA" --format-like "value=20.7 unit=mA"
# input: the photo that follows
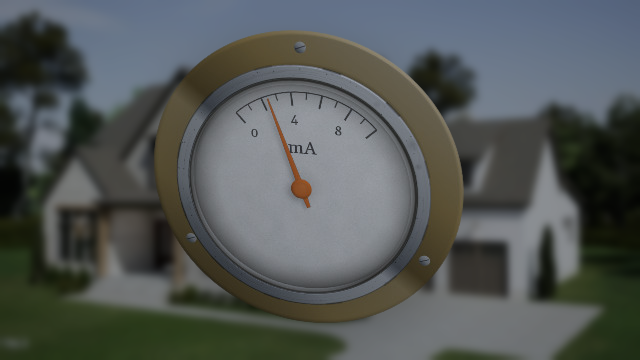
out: value=2.5 unit=mA
